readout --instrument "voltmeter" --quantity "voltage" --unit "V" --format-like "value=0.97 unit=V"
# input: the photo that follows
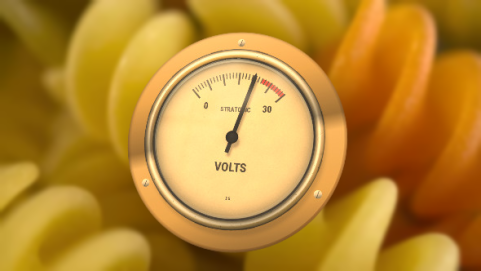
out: value=20 unit=V
